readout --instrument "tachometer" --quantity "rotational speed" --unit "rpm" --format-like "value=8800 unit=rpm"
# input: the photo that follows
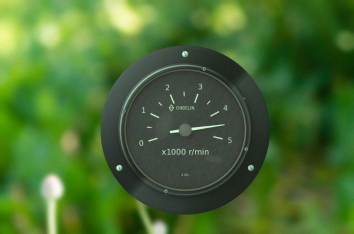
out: value=4500 unit=rpm
